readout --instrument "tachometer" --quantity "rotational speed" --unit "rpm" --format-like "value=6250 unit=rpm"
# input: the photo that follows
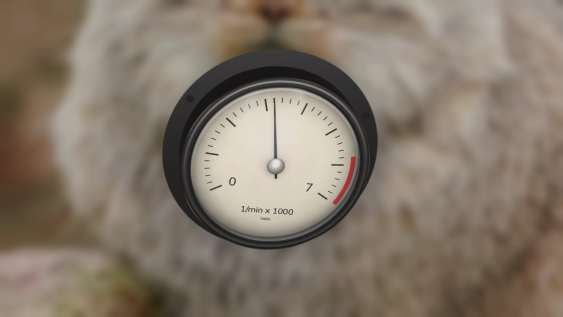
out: value=3200 unit=rpm
